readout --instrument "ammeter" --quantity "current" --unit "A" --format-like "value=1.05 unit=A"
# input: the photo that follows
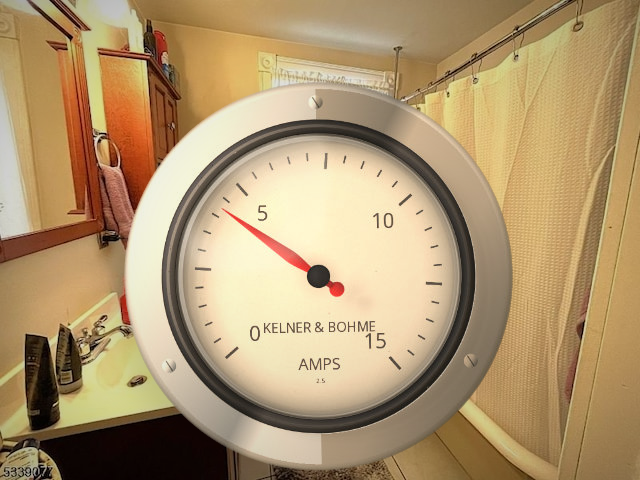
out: value=4.25 unit=A
